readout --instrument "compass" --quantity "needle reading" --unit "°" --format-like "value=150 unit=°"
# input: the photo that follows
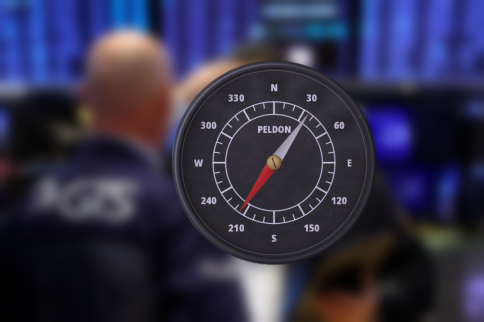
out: value=215 unit=°
